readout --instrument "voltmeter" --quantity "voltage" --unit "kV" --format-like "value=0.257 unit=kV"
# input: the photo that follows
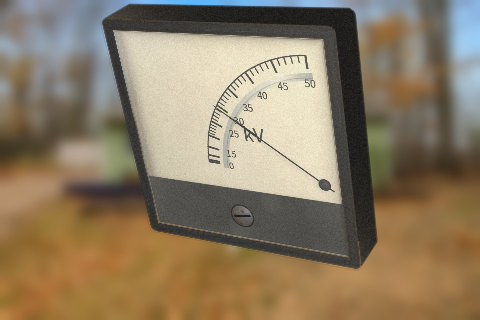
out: value=30 unit=kV
